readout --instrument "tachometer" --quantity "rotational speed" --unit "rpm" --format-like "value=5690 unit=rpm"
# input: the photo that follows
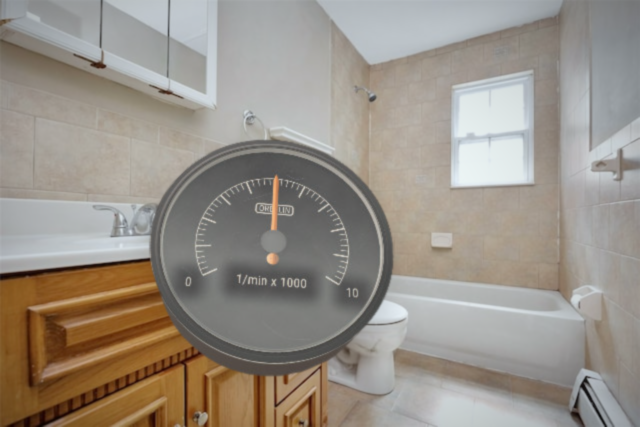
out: value=5000 unit=rpm
